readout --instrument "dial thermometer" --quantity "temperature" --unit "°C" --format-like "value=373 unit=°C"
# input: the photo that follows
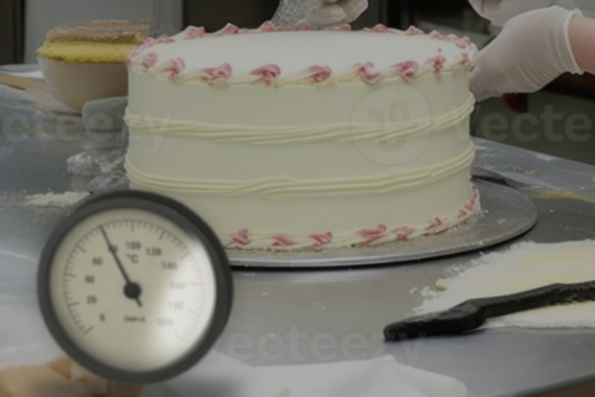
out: value=80 unit=°C
